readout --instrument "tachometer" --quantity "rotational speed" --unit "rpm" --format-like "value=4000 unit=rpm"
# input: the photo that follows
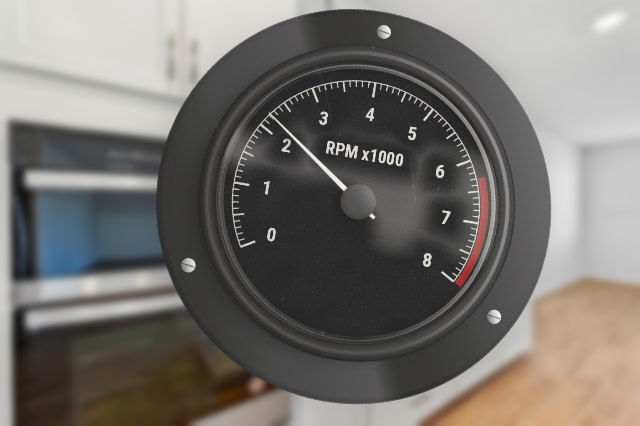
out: value=2200 unit=rpm
